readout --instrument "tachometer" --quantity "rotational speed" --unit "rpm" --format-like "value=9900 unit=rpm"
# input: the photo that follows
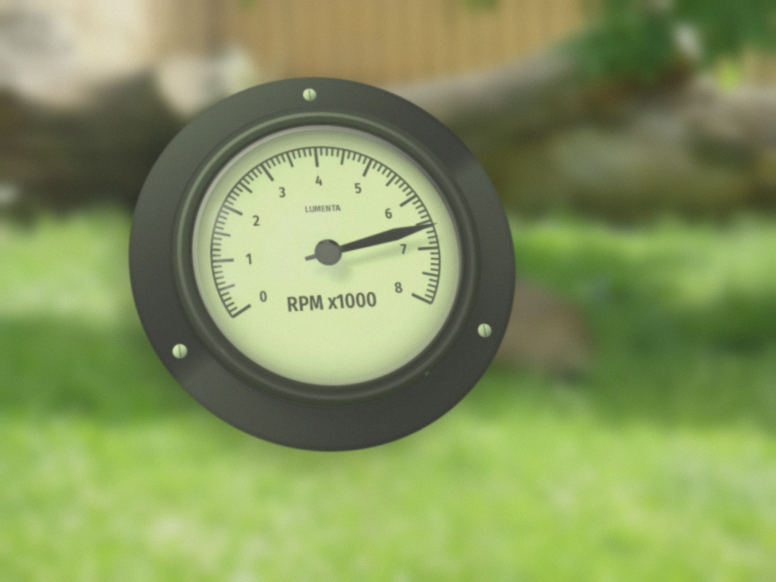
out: value=6600 unit=rpm
